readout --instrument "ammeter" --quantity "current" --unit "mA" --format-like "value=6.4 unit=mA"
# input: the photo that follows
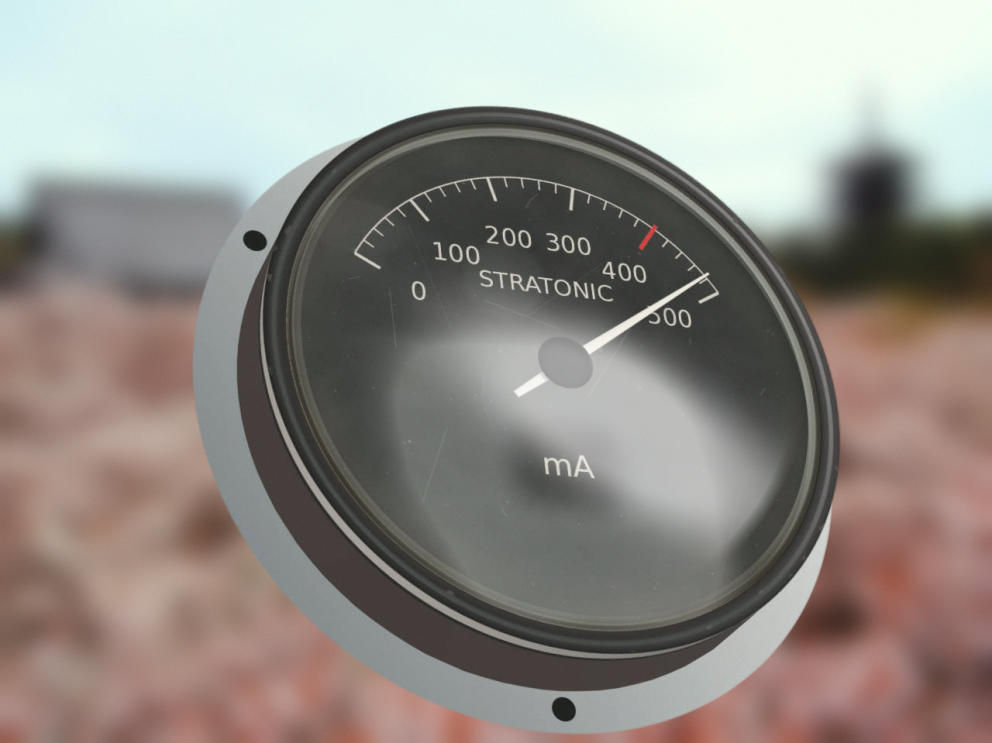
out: value=480 unit=mA
